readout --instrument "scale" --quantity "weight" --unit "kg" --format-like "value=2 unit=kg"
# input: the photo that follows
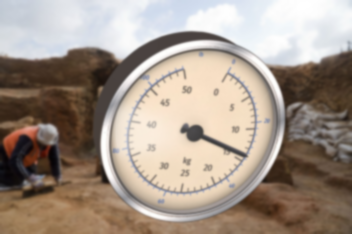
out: value=14 unit=kg
